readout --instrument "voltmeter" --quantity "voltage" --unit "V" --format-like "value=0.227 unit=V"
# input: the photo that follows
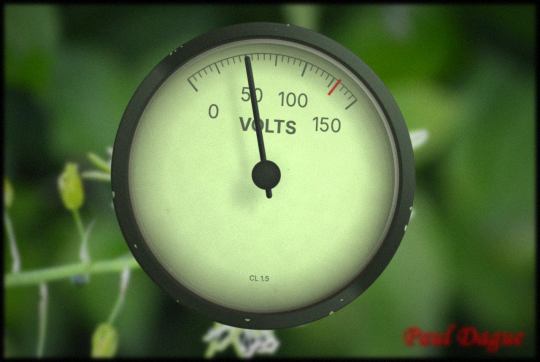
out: value=50 unit=V
